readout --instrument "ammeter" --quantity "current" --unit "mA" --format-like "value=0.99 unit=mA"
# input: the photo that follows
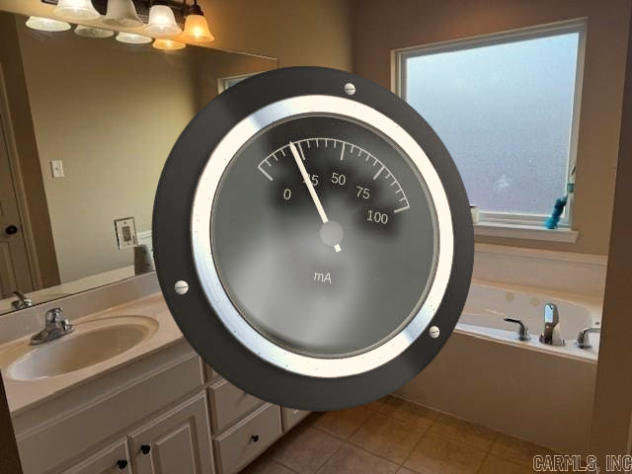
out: value=20 unit=mA
